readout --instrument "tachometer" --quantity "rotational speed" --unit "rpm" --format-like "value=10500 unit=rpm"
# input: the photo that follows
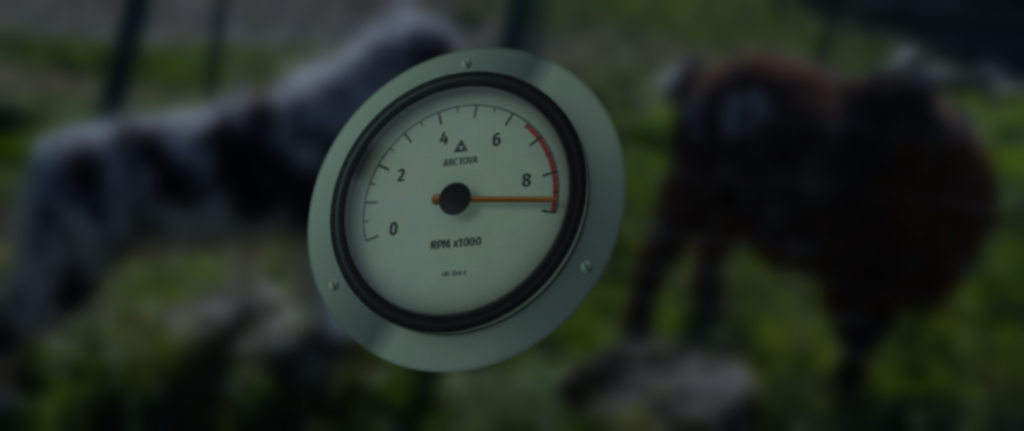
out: value=8750 unit=rpm
